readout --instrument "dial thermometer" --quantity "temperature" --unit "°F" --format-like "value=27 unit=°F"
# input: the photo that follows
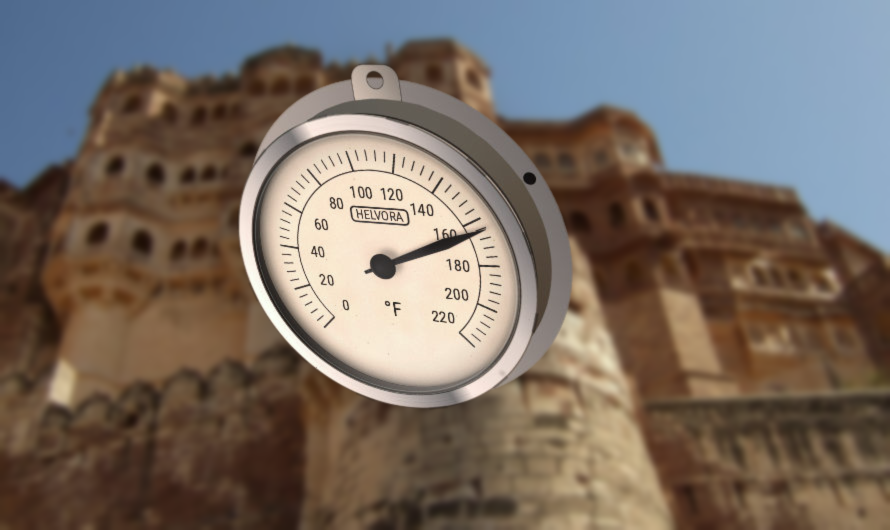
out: value=164 unit=°F
